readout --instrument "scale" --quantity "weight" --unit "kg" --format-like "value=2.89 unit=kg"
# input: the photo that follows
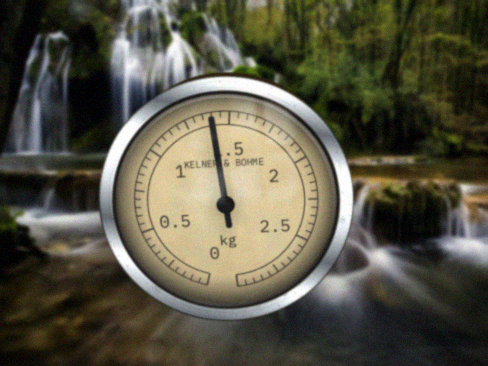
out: value=1.4 unit=kg
